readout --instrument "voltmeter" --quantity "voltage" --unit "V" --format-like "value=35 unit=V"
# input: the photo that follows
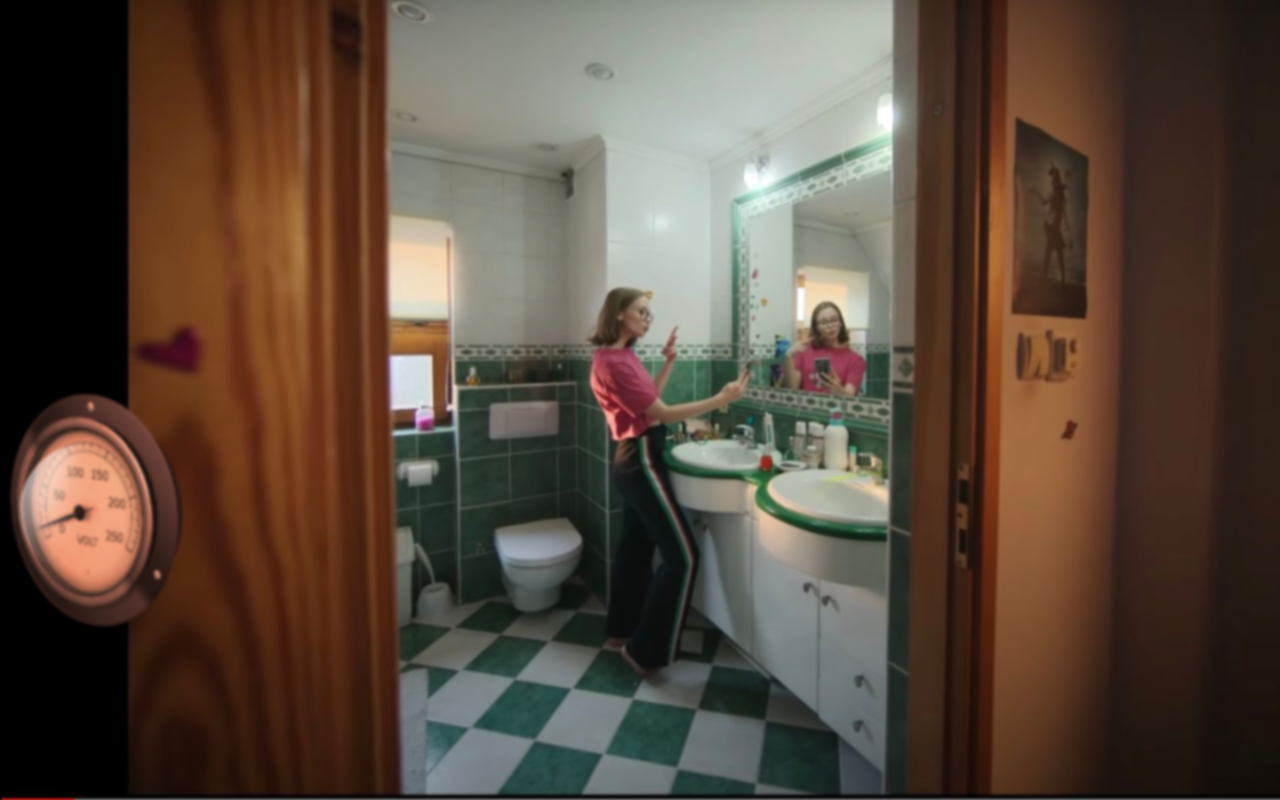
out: value=10 unit=V
